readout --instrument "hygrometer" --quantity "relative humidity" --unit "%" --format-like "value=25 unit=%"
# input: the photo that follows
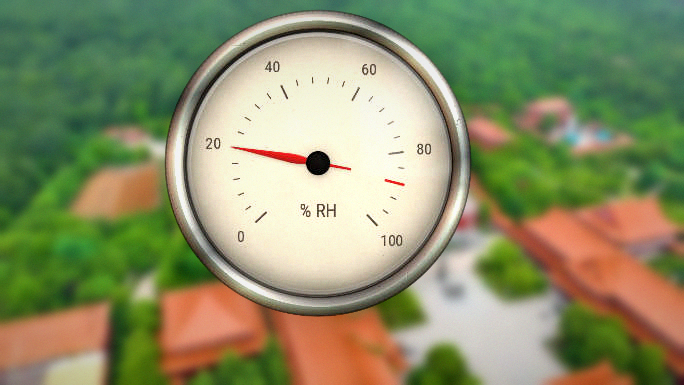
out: value=20 unit=%
